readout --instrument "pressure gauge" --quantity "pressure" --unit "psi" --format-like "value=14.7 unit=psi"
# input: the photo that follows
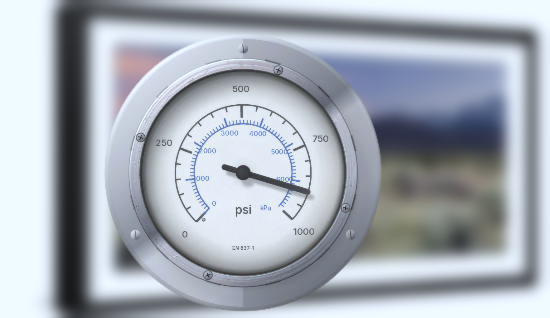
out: value=900 unit=psi
